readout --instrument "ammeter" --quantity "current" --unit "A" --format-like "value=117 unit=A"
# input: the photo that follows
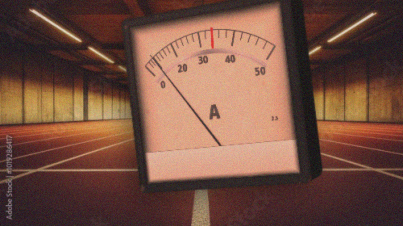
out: value=10 unit=A
